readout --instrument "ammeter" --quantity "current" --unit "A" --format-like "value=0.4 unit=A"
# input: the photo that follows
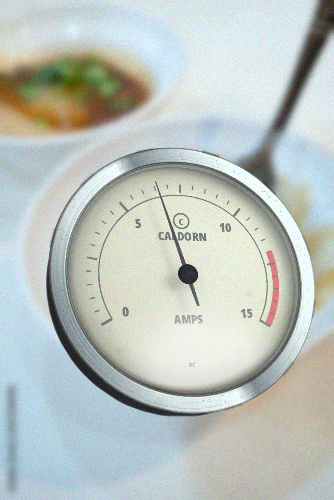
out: value=6.5 unit=A
